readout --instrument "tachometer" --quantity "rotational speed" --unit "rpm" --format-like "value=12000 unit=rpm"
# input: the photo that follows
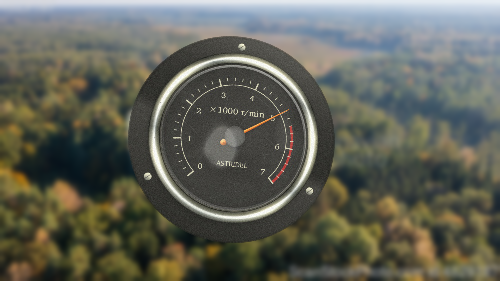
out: value=5000 unit=rpm
